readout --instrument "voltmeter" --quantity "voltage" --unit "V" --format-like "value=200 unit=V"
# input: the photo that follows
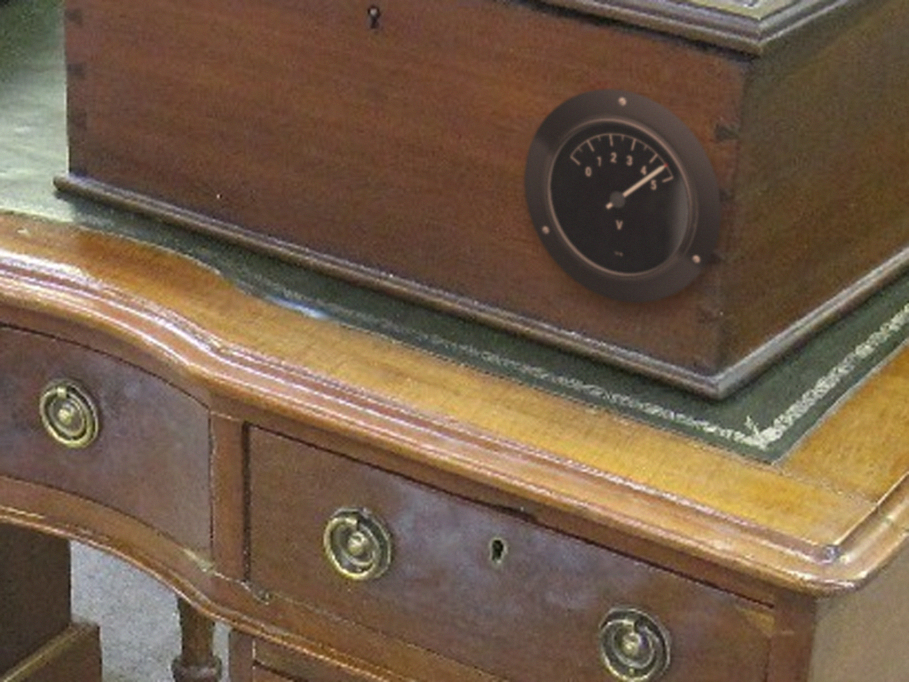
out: value=4.5 unit=V
